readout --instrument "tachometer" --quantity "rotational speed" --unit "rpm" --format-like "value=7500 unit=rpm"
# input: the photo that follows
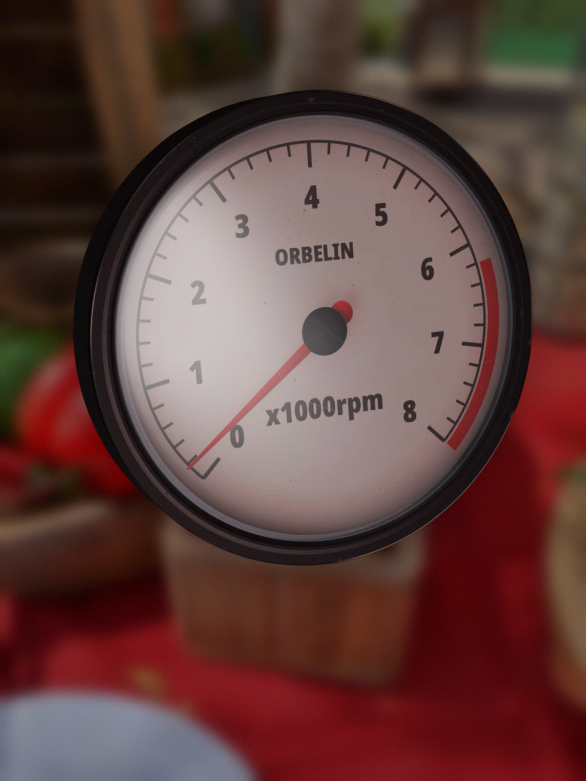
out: value=200 unit=rpm
